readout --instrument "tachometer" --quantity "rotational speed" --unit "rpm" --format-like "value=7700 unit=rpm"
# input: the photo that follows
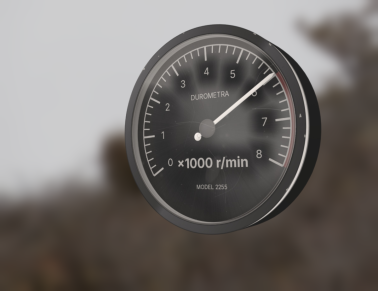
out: value=6000 unit=rpm
